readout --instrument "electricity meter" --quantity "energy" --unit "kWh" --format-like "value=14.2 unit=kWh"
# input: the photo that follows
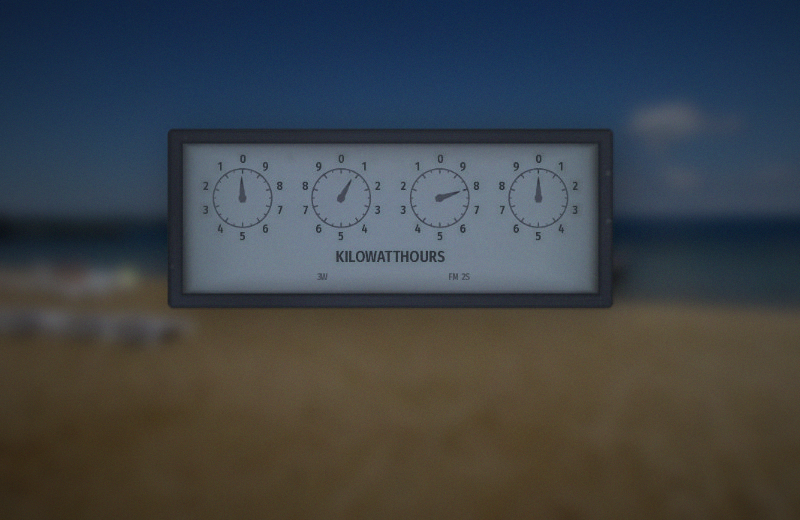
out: value=80 unit=kWh
